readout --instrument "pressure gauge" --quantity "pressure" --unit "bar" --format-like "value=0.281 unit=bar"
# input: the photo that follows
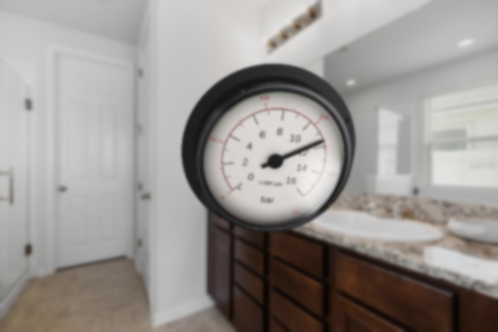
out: value=11.5 unit=bar
